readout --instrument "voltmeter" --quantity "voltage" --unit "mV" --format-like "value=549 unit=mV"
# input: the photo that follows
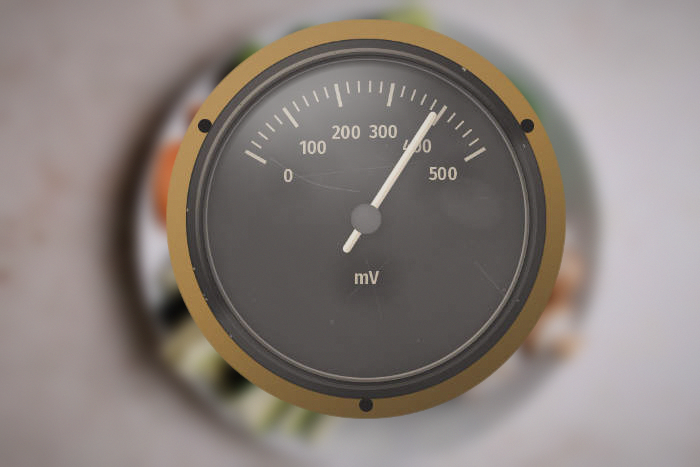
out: value=390 unit=mV
